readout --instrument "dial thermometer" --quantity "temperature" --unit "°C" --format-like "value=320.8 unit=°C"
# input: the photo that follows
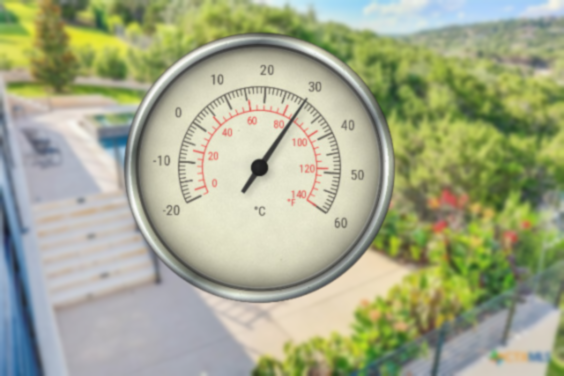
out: value=30 unit=°C
